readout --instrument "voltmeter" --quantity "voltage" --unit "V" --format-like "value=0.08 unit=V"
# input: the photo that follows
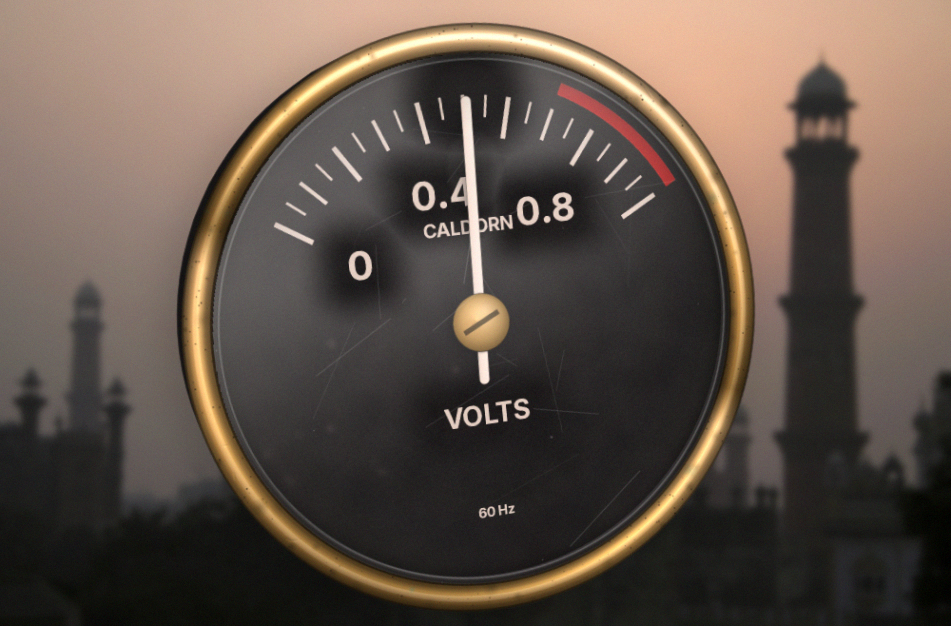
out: value=0.5 unit=V
